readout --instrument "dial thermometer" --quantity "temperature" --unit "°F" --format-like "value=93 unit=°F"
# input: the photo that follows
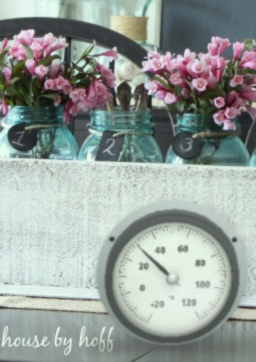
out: value=30 unit=°F
